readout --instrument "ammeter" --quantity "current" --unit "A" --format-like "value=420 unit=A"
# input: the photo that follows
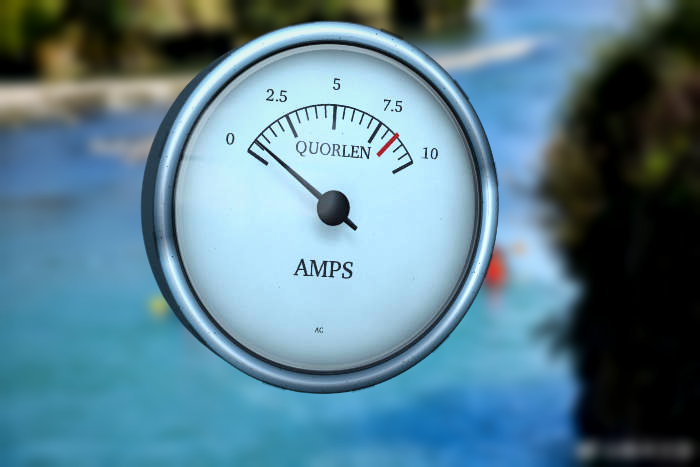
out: value=0.5 unit=A
